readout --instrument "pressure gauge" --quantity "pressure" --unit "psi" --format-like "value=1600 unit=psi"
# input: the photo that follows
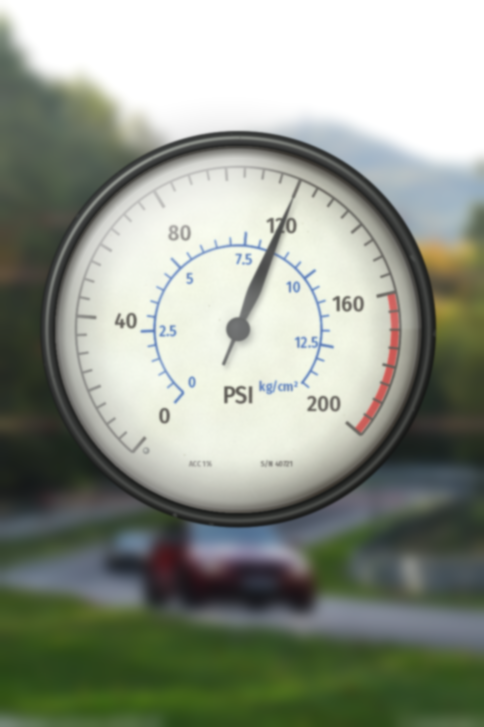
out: value=120 unit=psi
